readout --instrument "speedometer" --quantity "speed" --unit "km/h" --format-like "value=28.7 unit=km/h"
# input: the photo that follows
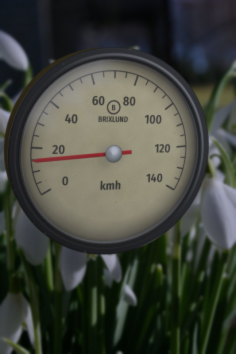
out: value=15 unit=km/h
